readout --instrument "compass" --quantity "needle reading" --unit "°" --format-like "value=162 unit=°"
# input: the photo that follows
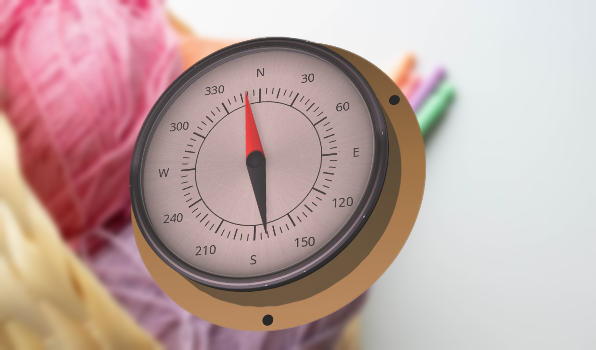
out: value=350 unit=°
